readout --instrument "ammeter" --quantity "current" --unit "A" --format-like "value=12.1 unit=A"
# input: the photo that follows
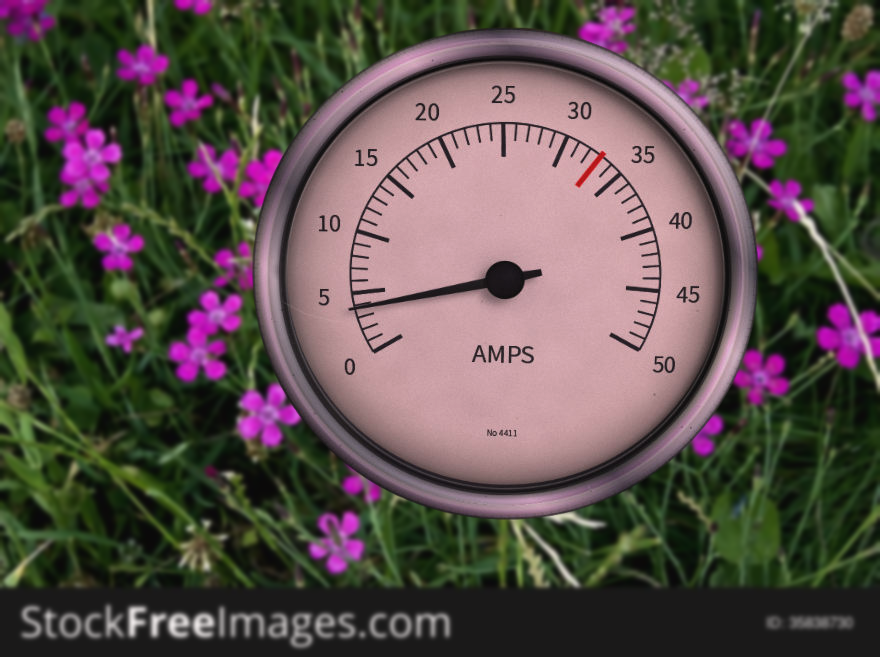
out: value=4 unit=A
